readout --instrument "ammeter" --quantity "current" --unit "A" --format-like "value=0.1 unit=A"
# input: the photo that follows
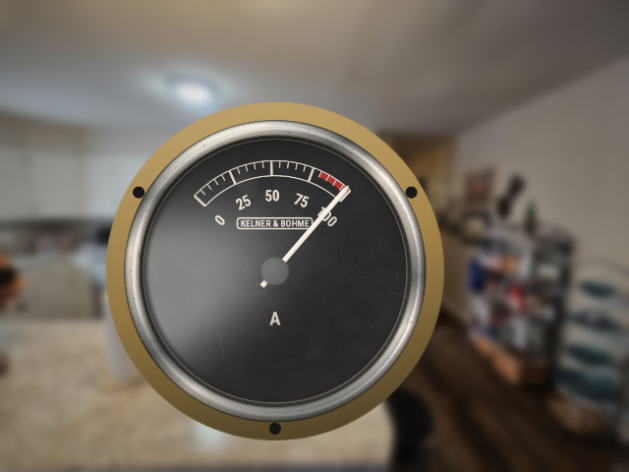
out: value=97.5 unit=A
